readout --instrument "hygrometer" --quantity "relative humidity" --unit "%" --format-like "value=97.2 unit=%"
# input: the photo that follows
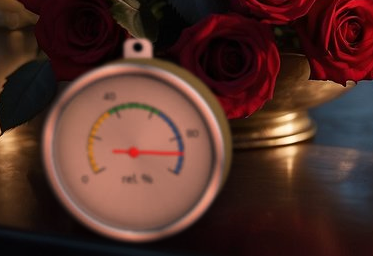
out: value=88 unit=%
